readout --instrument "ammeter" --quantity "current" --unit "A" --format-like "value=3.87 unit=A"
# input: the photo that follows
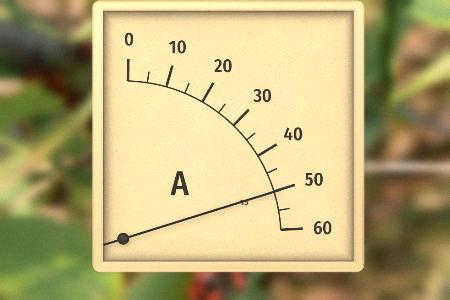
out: value=50 unit=A
